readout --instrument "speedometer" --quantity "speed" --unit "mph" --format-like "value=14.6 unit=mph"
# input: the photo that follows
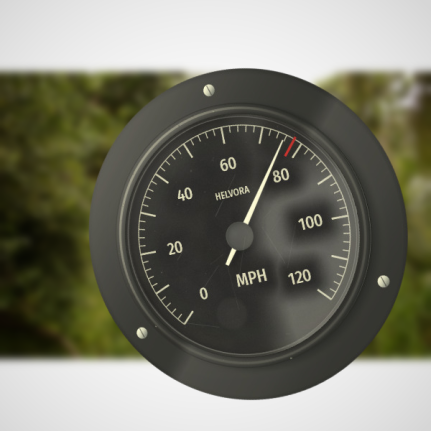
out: value=76 unit=mph
